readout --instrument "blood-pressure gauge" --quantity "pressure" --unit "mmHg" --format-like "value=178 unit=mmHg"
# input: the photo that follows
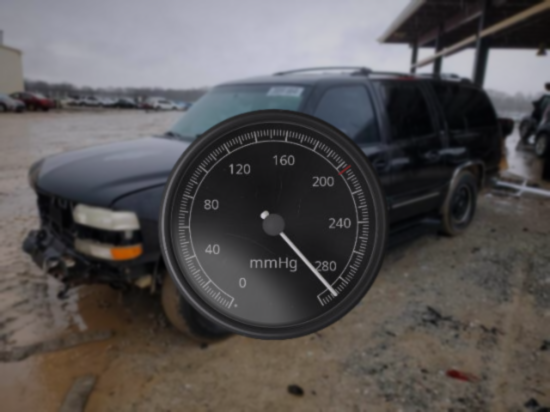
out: value=290 unit=mmHg
